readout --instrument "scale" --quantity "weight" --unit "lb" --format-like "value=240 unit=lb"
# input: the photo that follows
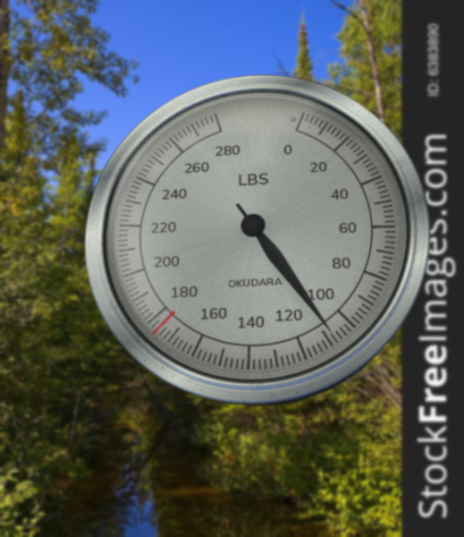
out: value=108 unit=lb
